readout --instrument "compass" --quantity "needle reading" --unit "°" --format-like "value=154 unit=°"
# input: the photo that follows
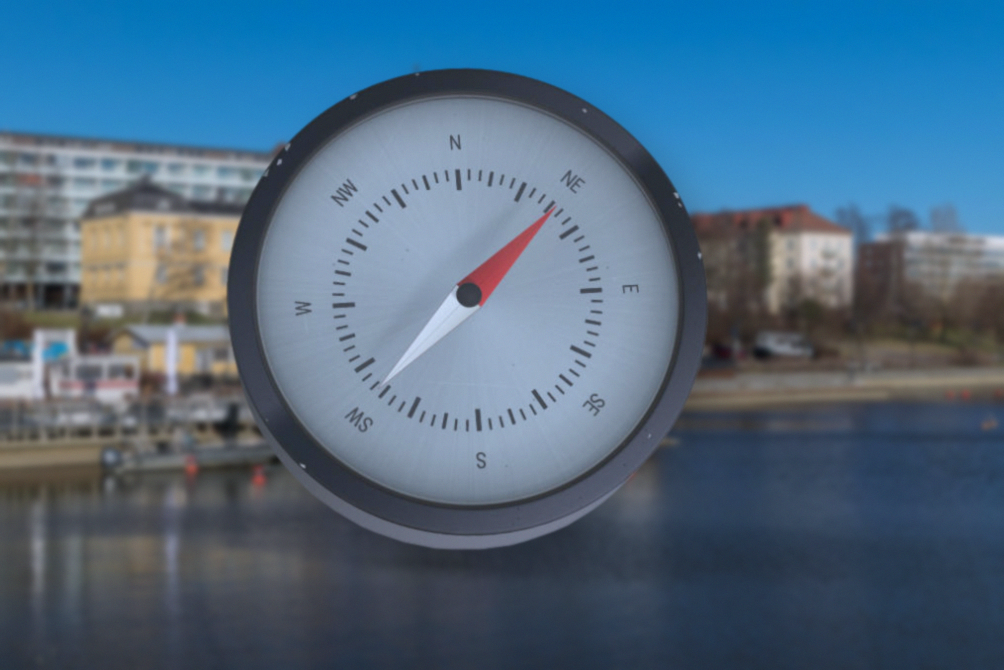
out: value=47.5 unit=°
